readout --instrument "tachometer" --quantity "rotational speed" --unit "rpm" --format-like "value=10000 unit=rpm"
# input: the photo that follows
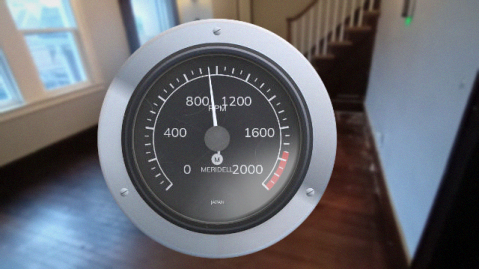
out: value=950 unit=rpm
